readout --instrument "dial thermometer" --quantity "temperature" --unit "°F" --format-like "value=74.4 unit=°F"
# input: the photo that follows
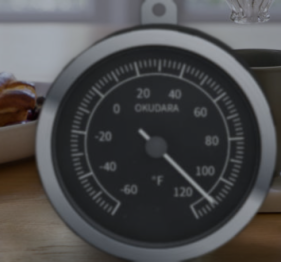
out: value=110 unit=°F
